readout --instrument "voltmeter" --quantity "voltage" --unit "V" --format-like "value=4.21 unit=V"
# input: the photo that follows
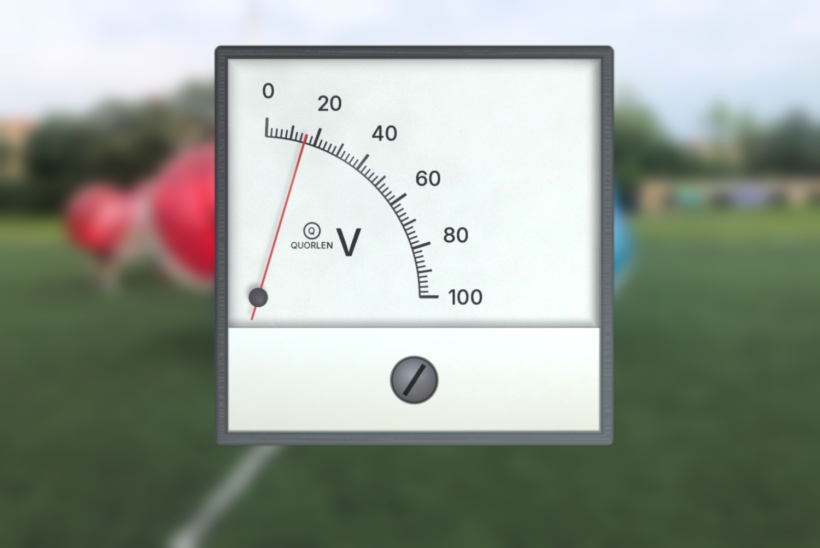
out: value=16 unit=V
